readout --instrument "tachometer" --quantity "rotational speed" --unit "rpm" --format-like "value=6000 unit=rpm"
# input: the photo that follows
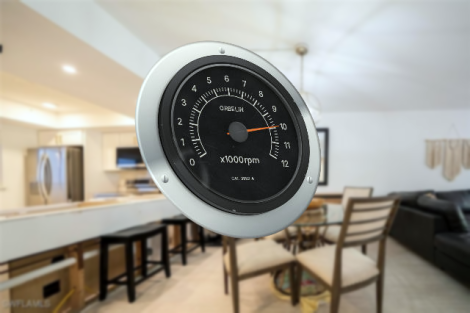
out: value=10000 unit=rpm
